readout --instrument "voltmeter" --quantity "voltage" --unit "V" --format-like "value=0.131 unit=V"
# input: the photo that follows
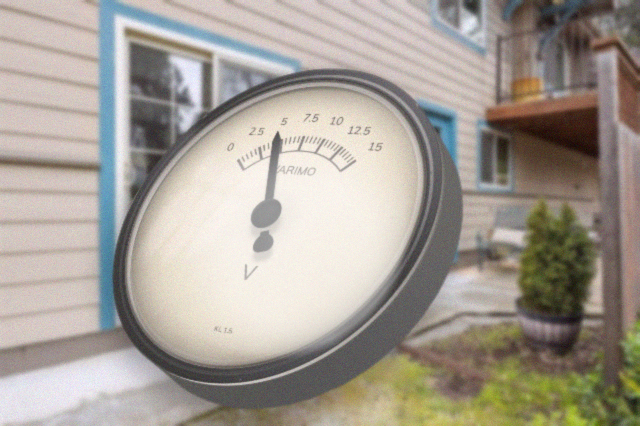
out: value=5 unit=V
